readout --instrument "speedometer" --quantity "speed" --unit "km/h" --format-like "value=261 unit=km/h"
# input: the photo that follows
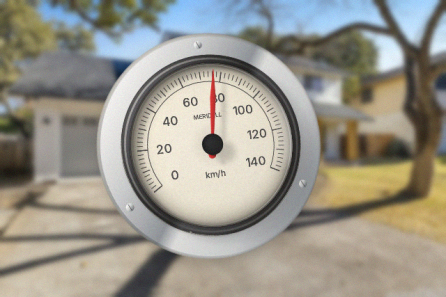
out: value=76 unit=km/h
